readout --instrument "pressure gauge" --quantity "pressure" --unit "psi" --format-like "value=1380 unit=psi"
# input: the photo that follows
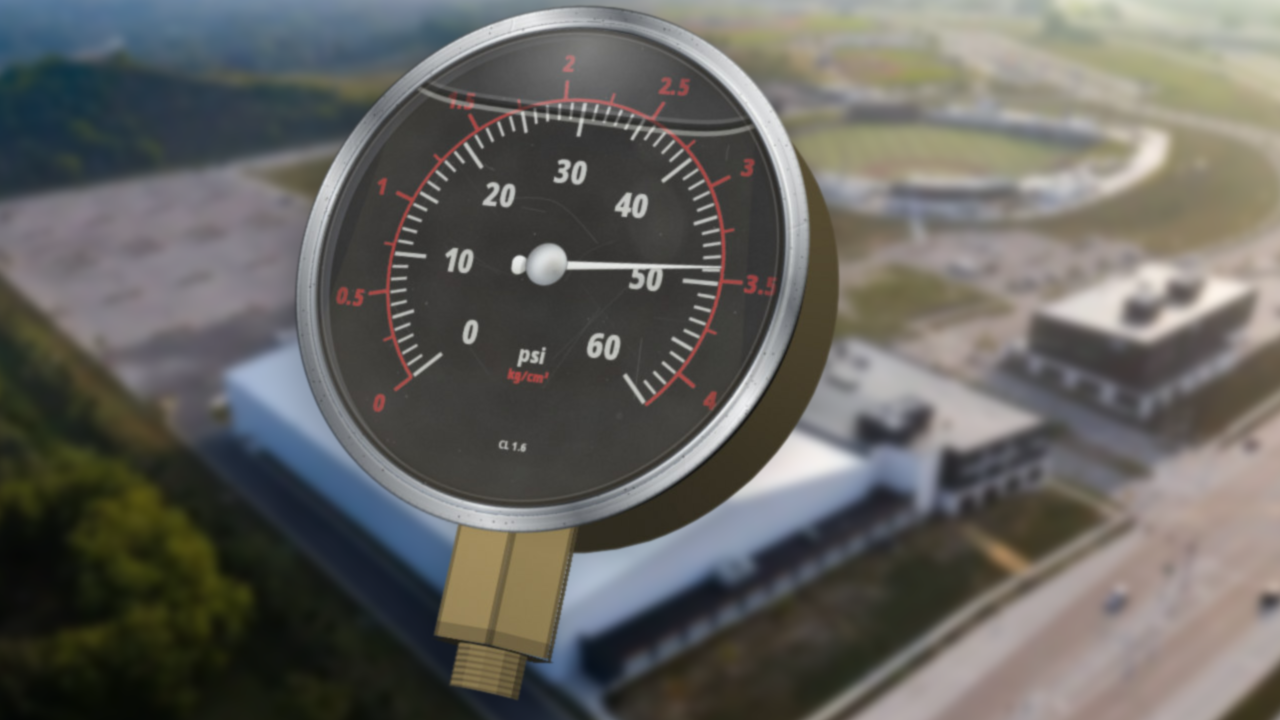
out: value=49 unit=psi
